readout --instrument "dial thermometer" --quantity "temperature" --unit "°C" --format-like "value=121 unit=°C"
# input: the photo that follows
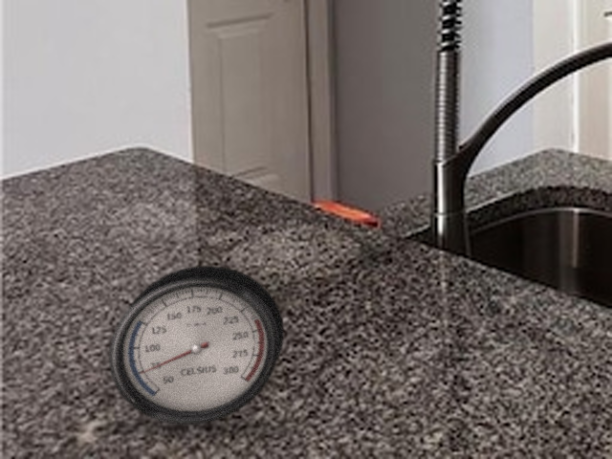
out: value=75 unit=°C
